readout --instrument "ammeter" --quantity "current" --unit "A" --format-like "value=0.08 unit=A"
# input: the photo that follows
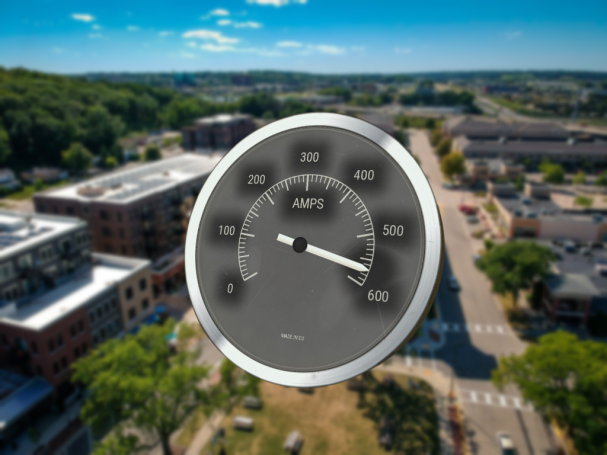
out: value=570 unit=A
